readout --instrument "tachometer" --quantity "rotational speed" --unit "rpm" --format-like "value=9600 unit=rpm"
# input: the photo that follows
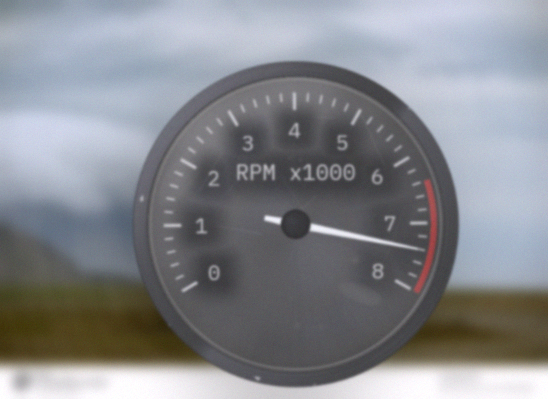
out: value=7400 unit=rpm
